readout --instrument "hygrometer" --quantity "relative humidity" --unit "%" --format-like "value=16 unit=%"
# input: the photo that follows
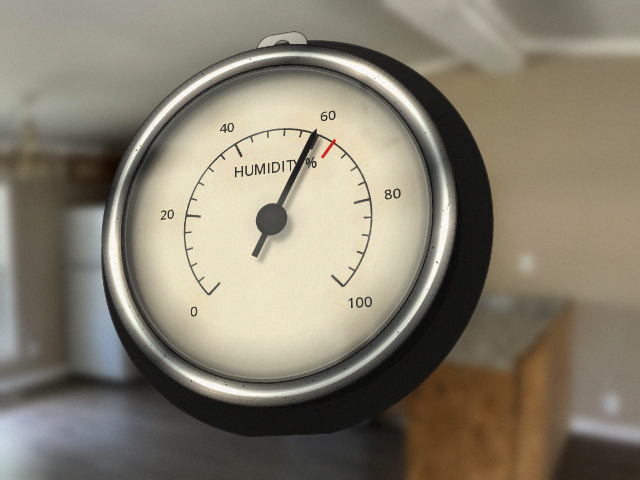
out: value=60 unit=%
